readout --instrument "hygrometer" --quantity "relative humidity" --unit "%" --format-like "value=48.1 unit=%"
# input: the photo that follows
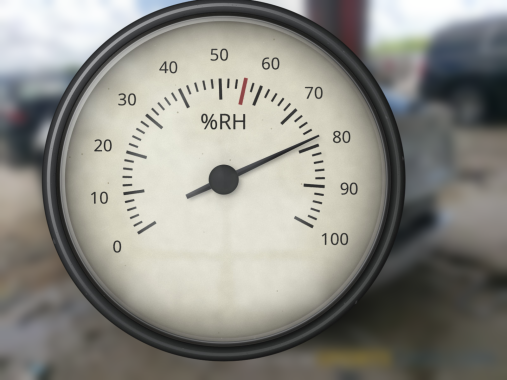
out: value=78 unit=%
